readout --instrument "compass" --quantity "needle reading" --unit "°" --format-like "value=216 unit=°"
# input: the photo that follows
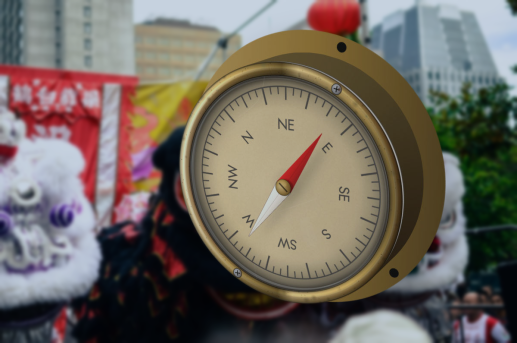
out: value=80 unit=°
